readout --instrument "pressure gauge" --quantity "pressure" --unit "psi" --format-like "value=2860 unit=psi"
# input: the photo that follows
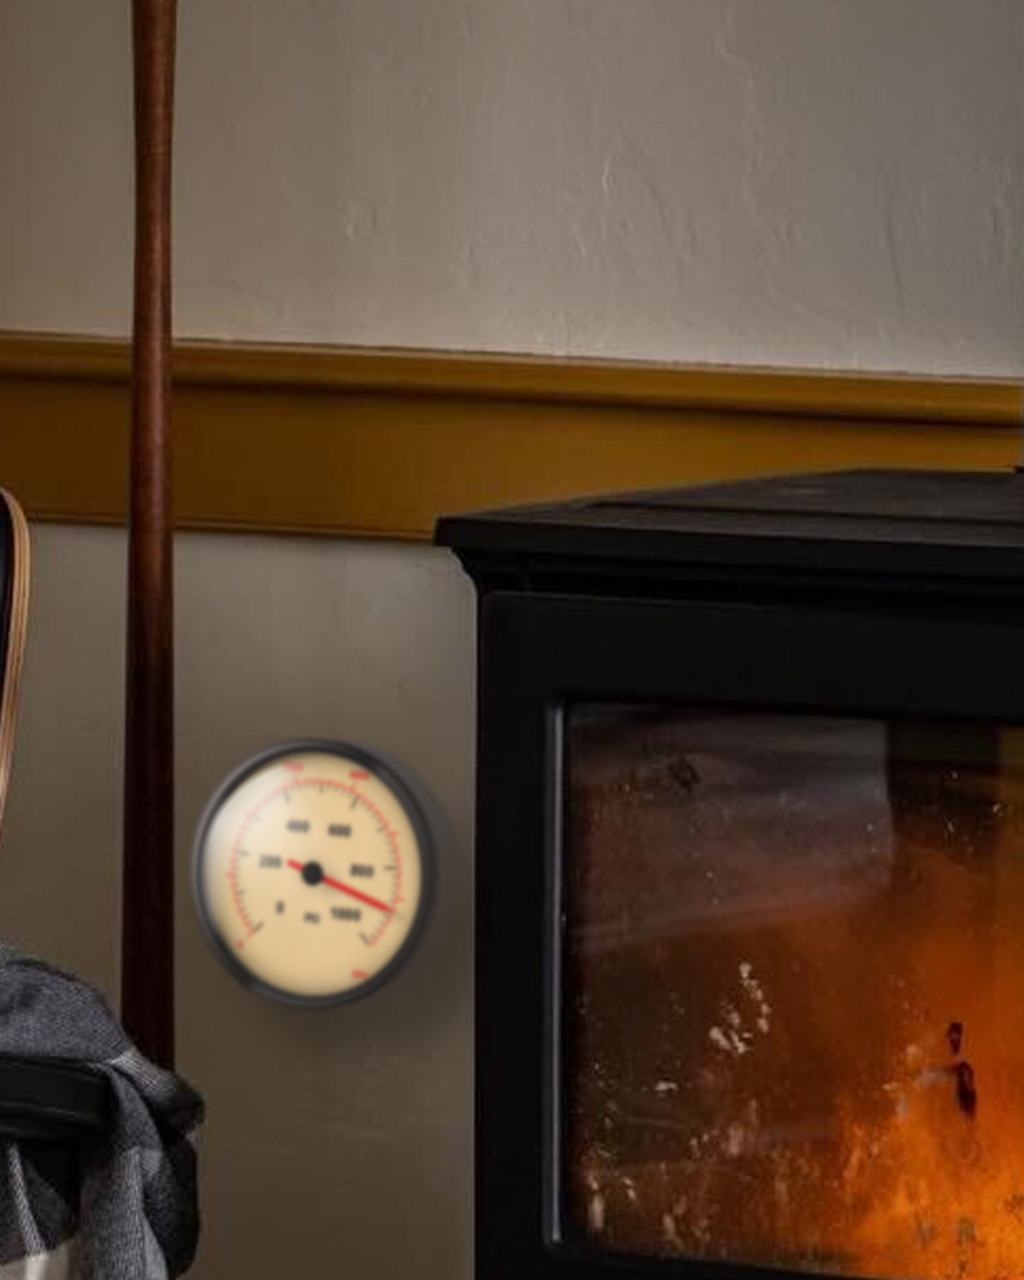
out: value=900 unit=psi
